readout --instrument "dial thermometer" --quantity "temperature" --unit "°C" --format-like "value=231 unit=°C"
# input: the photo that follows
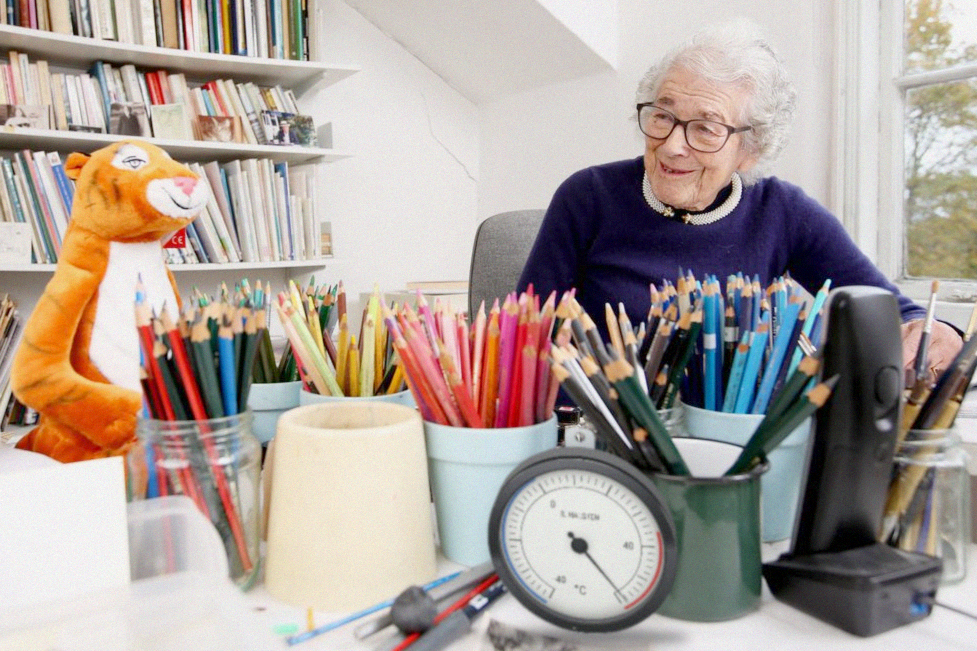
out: value=58 unit=°C
